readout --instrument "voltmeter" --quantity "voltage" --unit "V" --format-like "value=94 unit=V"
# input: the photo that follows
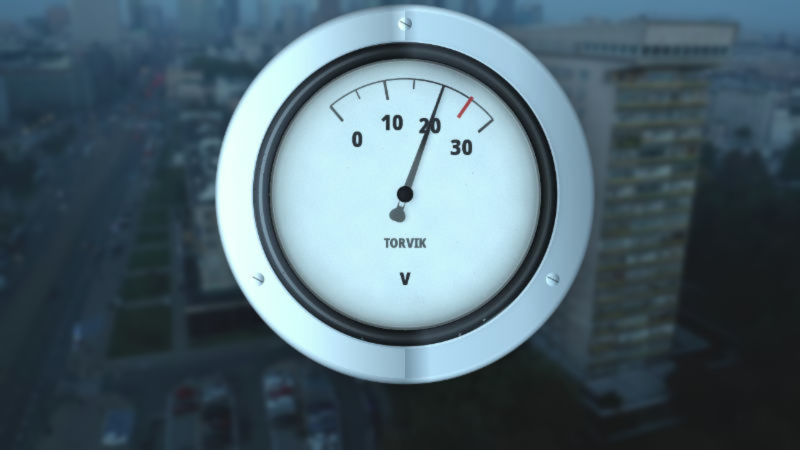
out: value=20 unit=V
